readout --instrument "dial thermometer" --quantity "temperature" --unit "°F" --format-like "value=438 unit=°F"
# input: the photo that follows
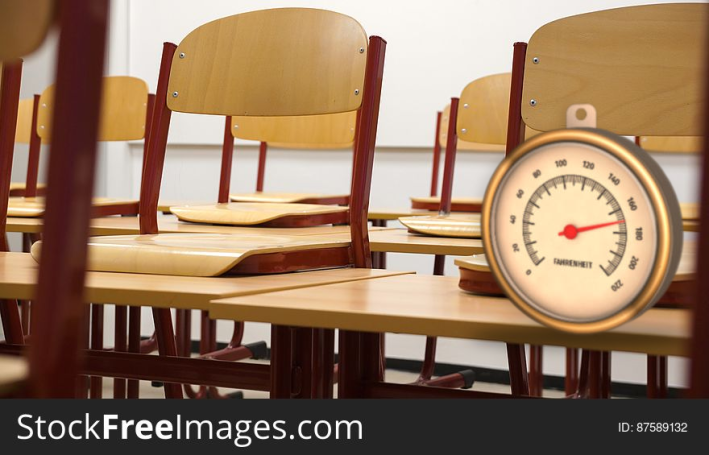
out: value=170 unit=°F
